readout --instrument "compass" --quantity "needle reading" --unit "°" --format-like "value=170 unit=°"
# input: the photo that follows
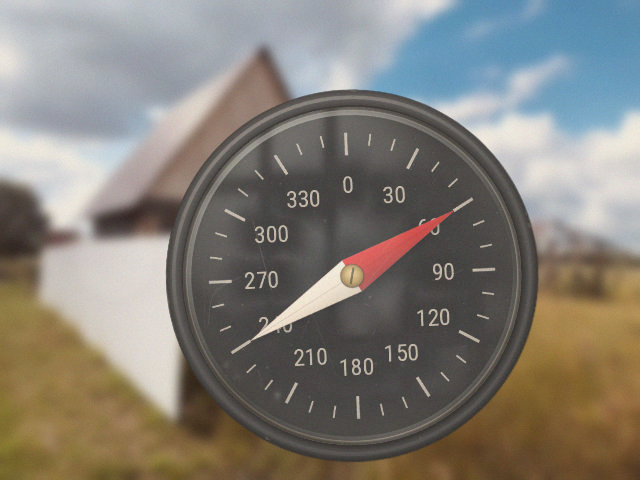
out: value=60 unit=°
